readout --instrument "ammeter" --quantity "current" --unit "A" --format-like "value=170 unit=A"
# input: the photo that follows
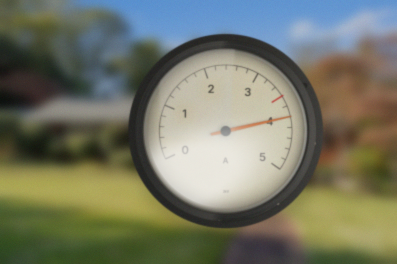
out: value=4 unit=A
